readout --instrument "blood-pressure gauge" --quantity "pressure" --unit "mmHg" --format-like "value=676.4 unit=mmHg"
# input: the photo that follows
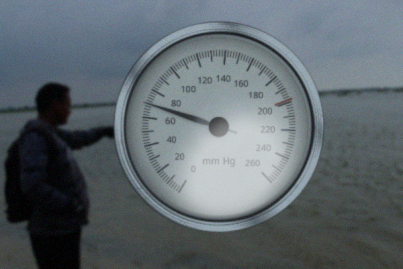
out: value=70 unit=mmHg
